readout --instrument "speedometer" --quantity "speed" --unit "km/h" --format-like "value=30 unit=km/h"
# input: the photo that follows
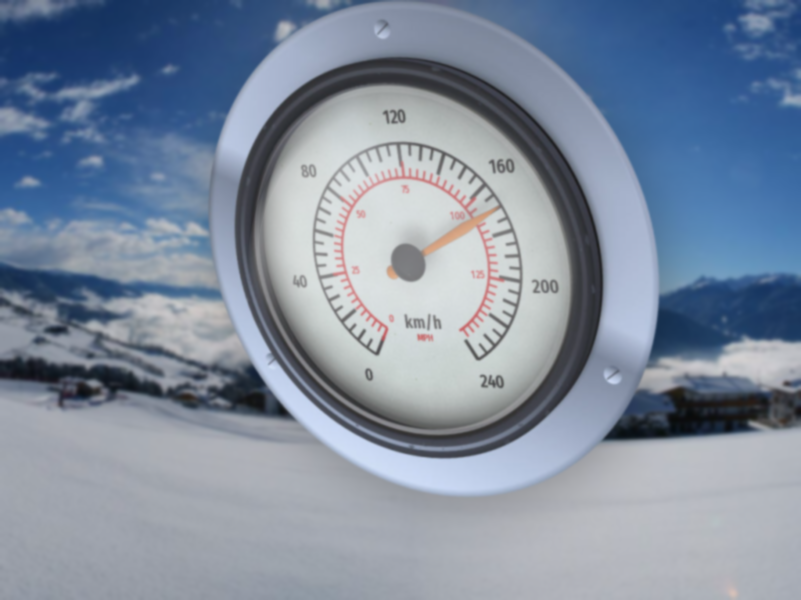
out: value=170 unit=km/h
